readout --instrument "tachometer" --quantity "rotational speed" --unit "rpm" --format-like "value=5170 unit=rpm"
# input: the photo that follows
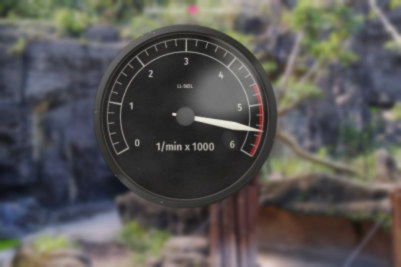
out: value=5500 unit=rpm
